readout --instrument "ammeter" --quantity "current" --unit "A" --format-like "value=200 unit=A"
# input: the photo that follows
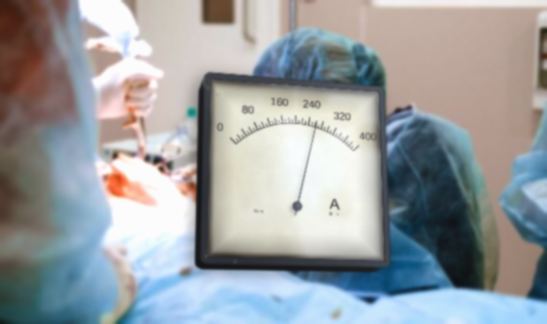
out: value=260 unit=A
